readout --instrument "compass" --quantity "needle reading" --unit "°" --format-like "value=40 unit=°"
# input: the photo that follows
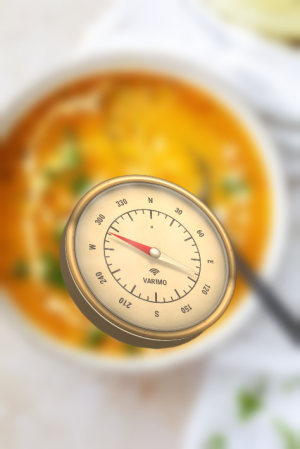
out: value=290 unit=°
